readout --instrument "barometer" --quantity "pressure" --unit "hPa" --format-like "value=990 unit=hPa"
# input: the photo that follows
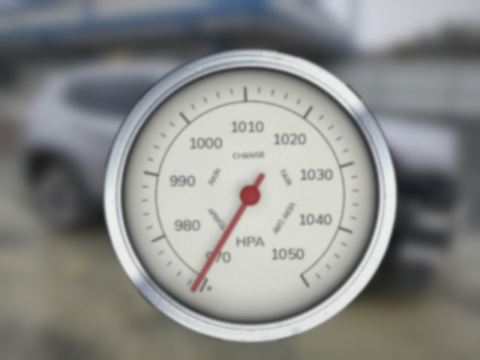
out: value=971 unit=hPa
